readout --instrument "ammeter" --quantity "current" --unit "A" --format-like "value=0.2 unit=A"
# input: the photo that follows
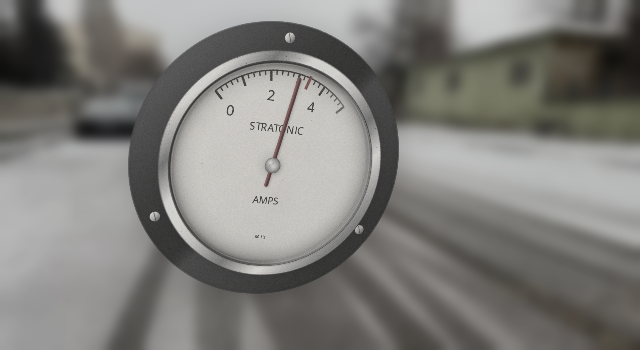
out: value=3 unit=A
